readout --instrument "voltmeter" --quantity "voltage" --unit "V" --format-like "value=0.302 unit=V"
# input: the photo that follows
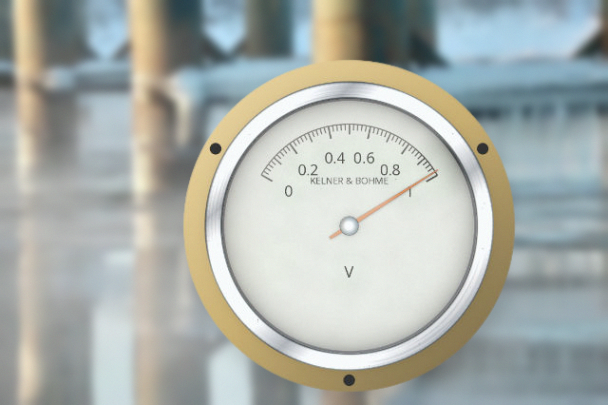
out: value=0.98 unit=V
